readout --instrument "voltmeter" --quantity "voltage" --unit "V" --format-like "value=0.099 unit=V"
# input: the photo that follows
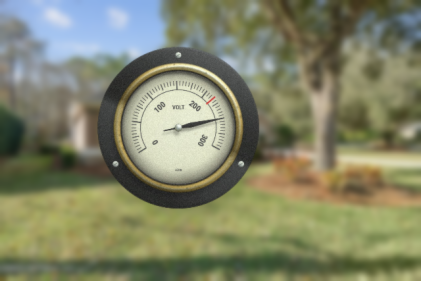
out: value=250 unit=V
